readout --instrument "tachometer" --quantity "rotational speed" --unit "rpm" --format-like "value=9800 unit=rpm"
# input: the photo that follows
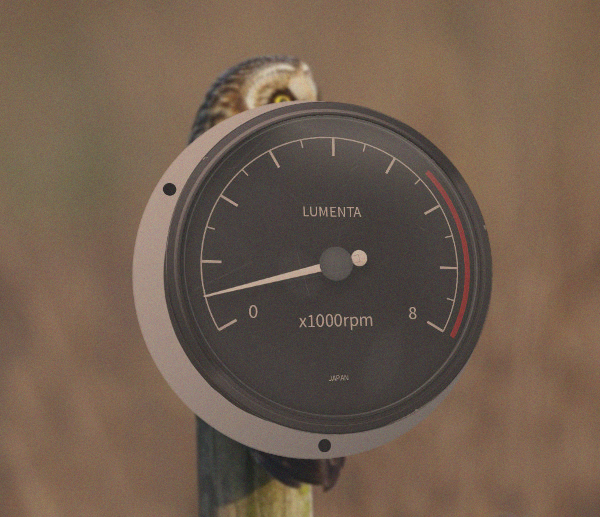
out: value=500 unit=rpm
